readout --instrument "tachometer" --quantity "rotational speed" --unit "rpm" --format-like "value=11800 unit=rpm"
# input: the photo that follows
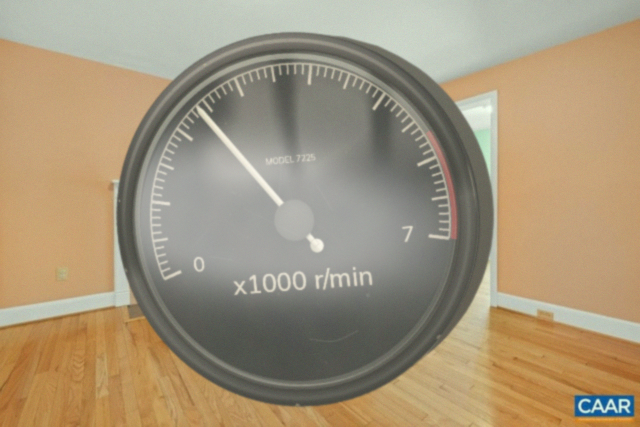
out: value=2400 unit=rpm
